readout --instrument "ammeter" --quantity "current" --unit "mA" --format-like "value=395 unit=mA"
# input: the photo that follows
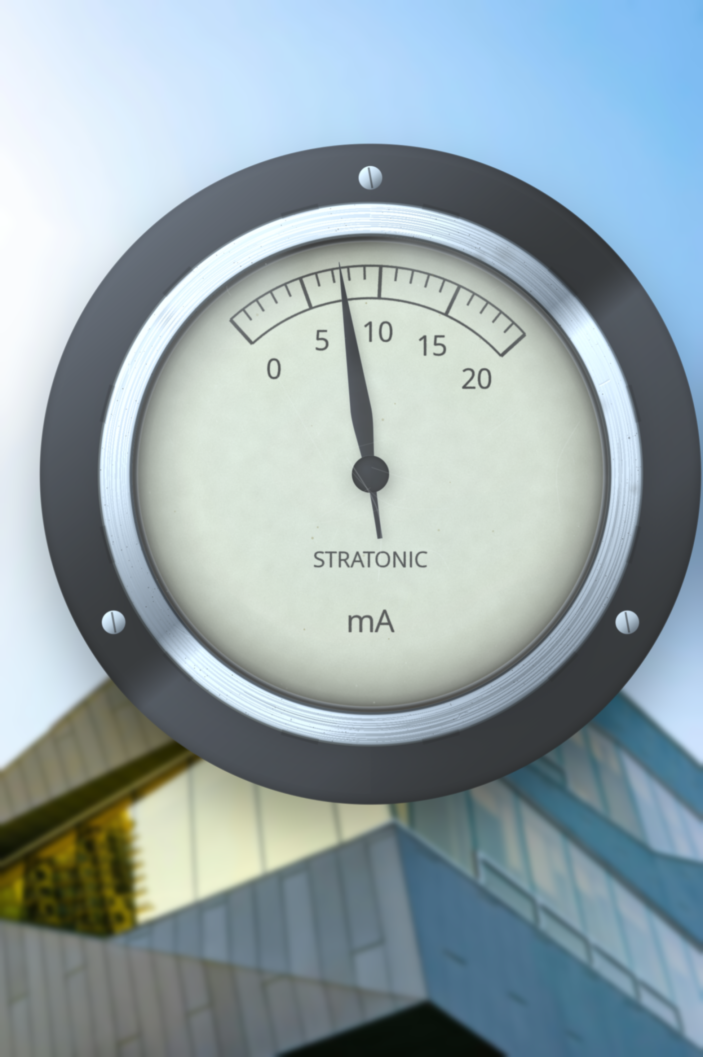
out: value=7.5 unit=mA
